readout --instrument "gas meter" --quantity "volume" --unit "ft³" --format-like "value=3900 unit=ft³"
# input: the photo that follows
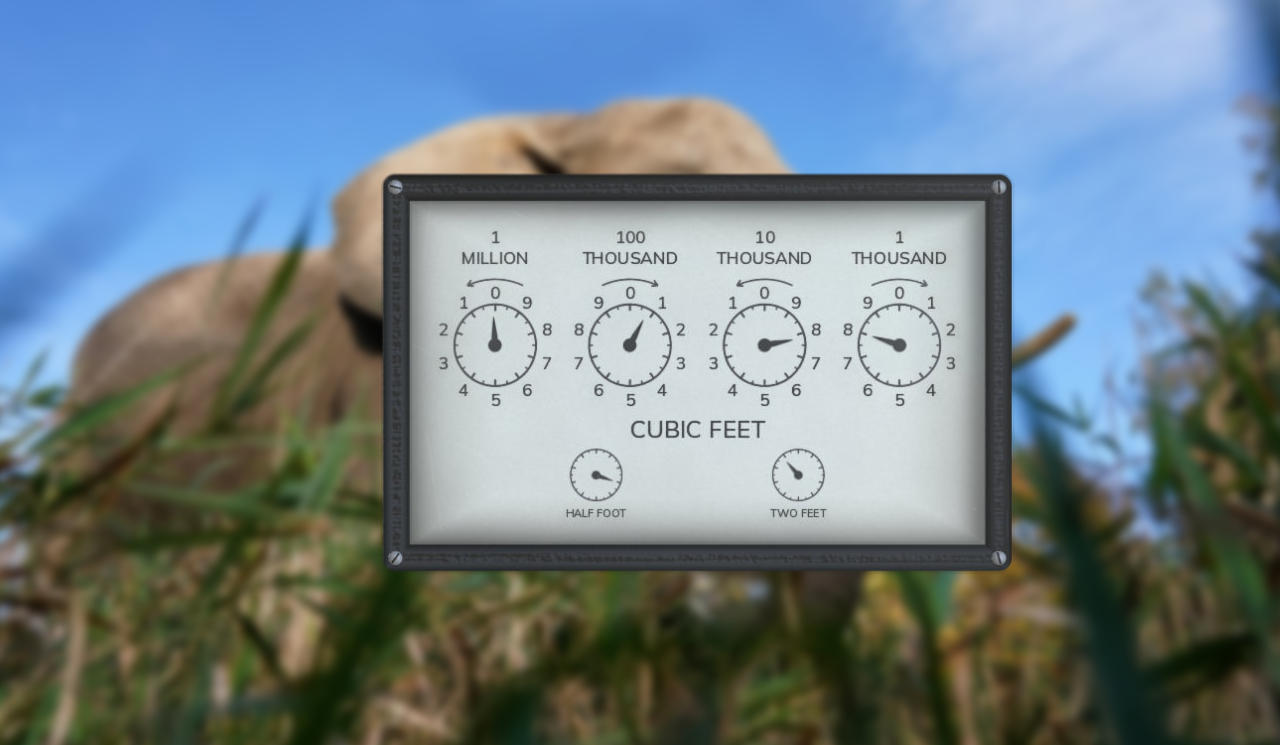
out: value=7800 unit=ft³
